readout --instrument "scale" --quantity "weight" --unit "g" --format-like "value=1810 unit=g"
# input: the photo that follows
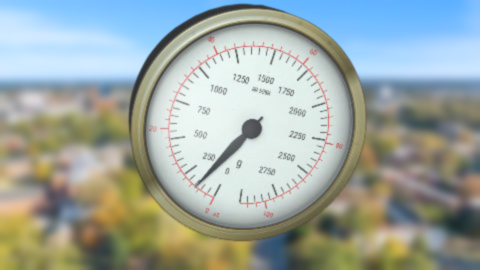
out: value=150 unit=g
